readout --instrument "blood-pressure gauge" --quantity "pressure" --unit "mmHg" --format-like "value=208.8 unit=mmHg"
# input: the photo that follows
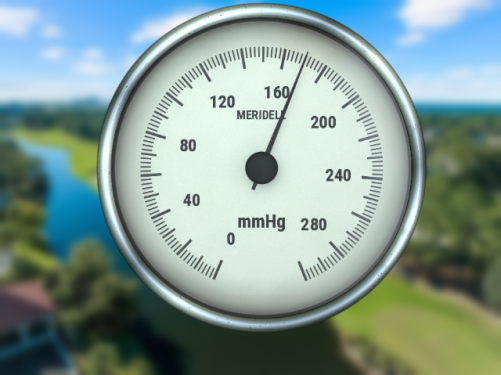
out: value=170 unit=mmHg
